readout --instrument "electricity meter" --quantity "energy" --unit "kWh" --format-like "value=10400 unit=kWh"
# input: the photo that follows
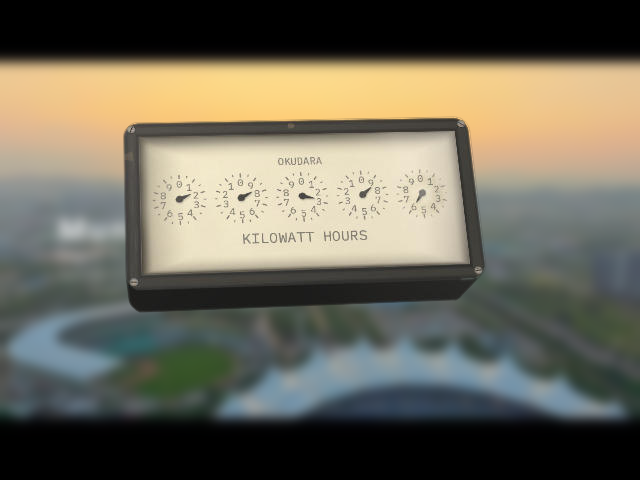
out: value=18286 unit=kWh
